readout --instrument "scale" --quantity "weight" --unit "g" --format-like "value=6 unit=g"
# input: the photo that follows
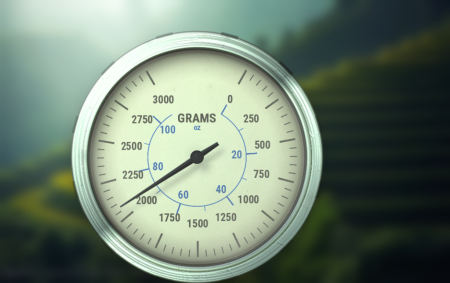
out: value=2075 unit=g
